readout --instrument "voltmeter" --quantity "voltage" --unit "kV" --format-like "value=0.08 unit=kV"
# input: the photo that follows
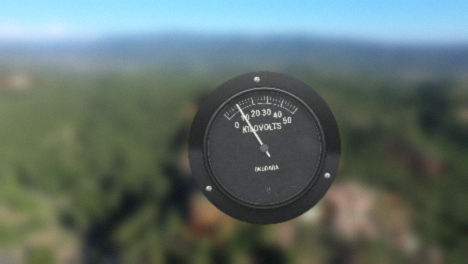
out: value=10 unit=kV
